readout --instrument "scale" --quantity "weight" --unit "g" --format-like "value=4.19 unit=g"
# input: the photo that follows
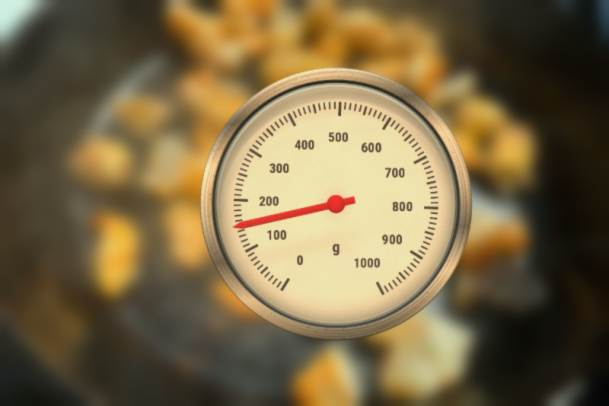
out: value=150 unit=g
